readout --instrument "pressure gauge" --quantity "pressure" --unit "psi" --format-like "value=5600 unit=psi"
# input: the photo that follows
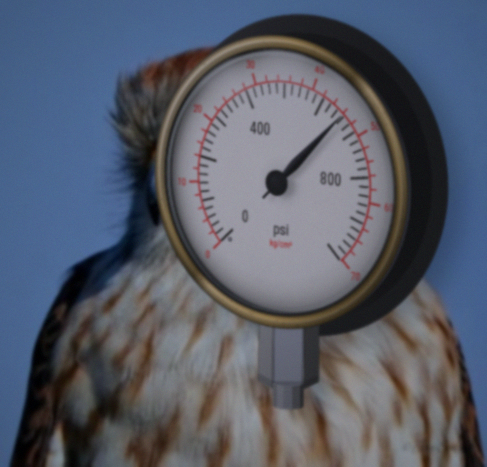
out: value=660 unit=psi
